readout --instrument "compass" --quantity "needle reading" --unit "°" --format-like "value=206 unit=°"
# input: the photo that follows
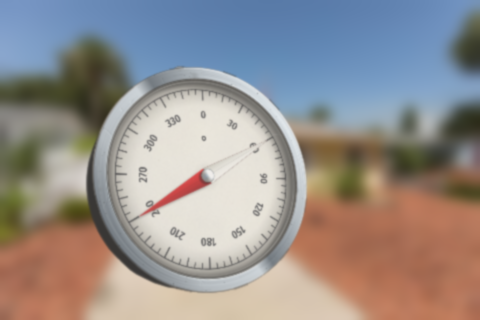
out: value=240 unit=°
